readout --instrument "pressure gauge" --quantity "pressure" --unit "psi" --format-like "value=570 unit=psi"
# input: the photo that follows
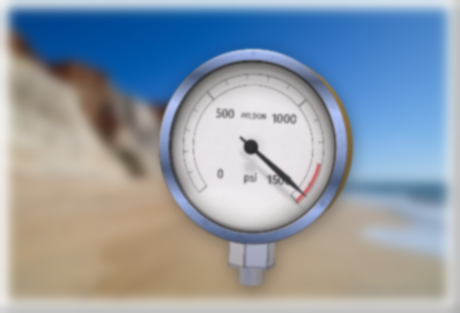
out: value=1450 unit=psi
